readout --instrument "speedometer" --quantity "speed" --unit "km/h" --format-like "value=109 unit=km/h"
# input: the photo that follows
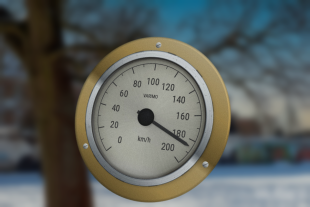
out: value=185 unit=km/h
